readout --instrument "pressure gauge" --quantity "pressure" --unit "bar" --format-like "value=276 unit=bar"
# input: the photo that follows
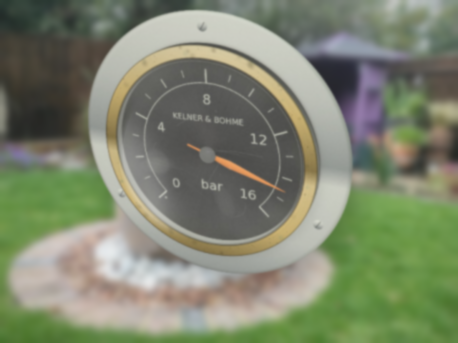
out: value=14.5 unit=bar
